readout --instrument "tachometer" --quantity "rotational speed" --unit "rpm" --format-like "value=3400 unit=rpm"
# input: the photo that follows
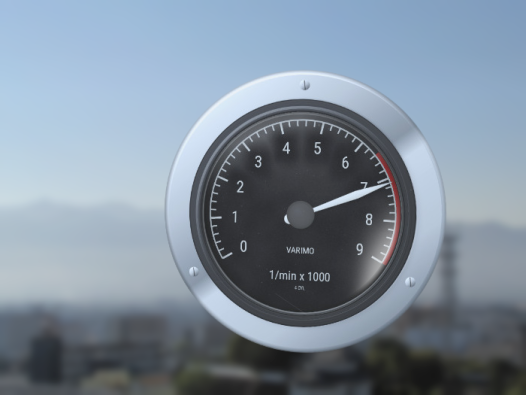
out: value=7100 unit=rpm
